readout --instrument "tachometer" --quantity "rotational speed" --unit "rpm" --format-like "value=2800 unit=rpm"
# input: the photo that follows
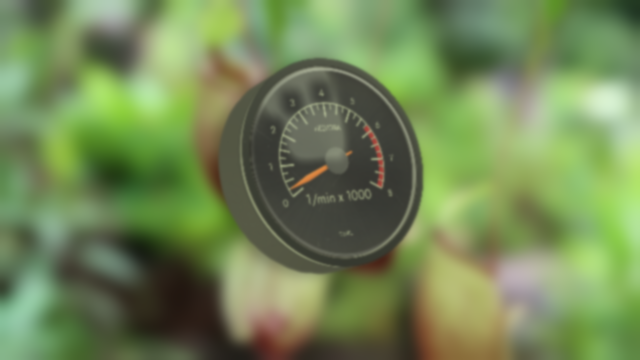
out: value=250 unit=rpm
